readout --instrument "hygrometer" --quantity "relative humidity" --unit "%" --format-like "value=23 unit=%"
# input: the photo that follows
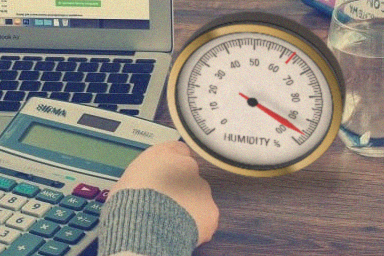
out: value=95 unit=%
